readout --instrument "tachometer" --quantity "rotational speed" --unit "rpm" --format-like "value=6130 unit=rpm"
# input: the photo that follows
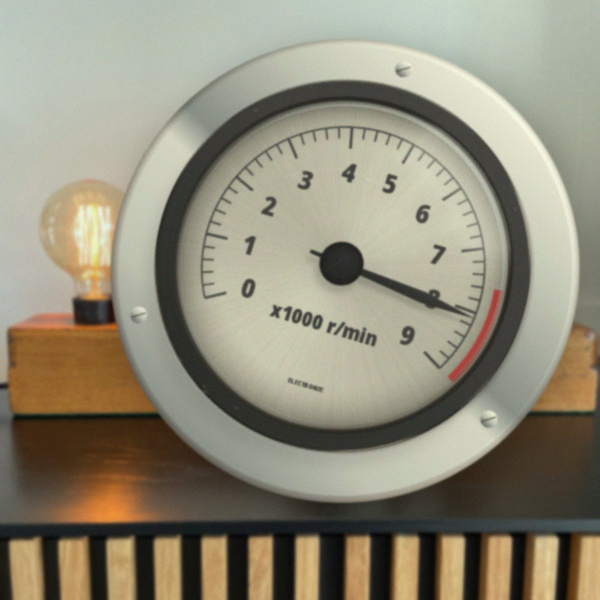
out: value=8100 unit=rpm
